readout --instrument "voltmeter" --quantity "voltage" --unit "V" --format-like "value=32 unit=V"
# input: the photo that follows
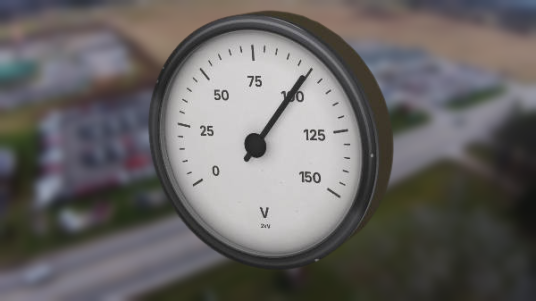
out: value=100 unit=V
